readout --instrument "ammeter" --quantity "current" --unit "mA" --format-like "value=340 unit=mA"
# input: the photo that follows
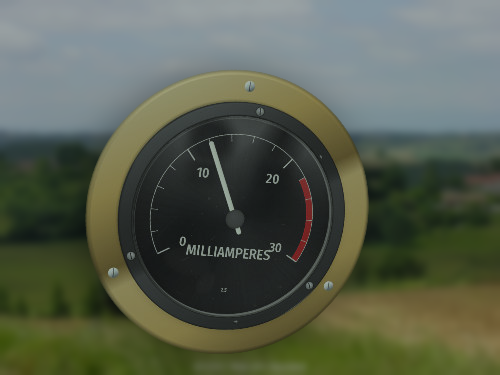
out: value=12 unit=mA
